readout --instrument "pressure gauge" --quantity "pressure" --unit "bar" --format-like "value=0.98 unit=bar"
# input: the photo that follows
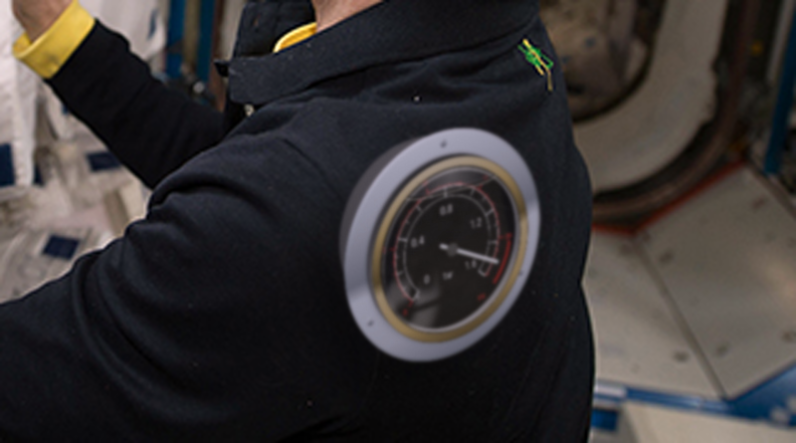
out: value=1.5 unit=bar
